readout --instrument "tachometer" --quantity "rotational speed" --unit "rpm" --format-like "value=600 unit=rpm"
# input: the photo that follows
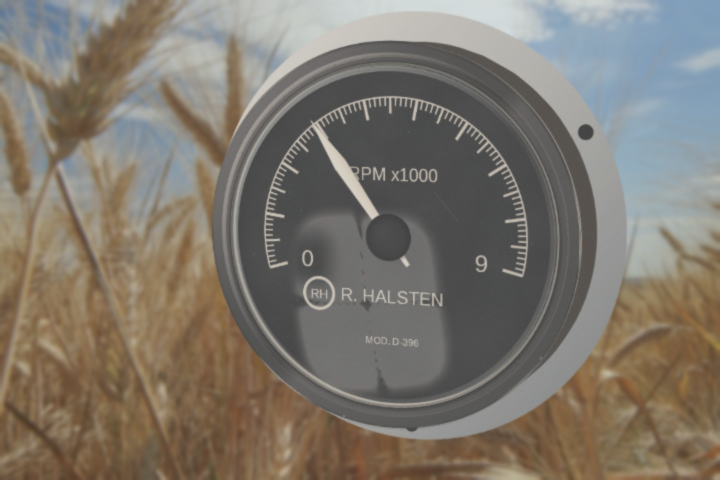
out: value=3000 unit=rpm
